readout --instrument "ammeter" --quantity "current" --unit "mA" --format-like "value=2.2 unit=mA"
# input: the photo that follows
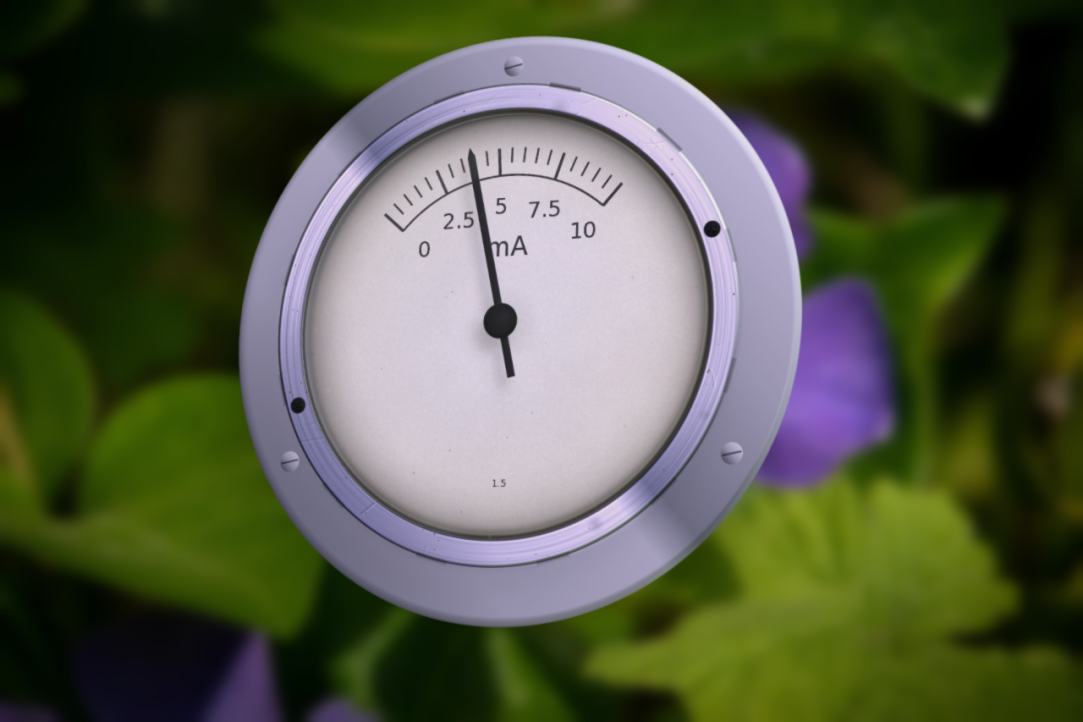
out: value=4 unit=mA
